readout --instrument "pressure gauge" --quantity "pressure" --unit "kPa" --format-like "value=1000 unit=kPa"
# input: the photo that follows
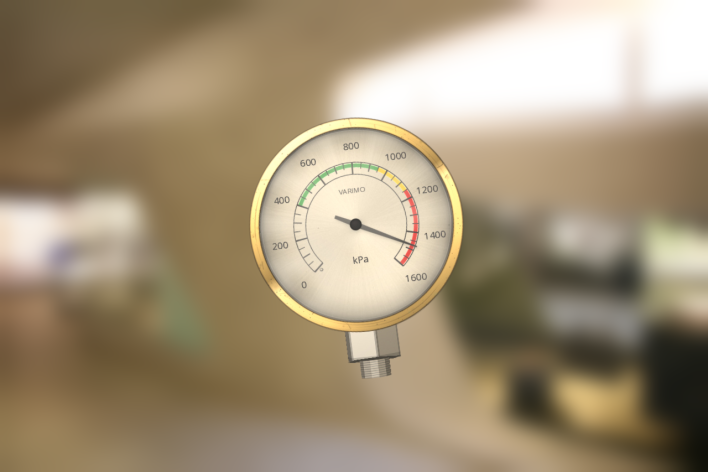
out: value=1475 unit=kPa
